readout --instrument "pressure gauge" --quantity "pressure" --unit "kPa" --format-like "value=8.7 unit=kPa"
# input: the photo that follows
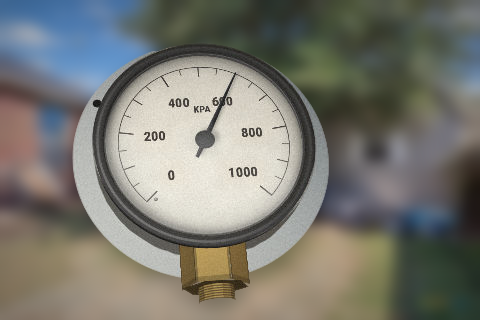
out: value=600 unit=kPa
